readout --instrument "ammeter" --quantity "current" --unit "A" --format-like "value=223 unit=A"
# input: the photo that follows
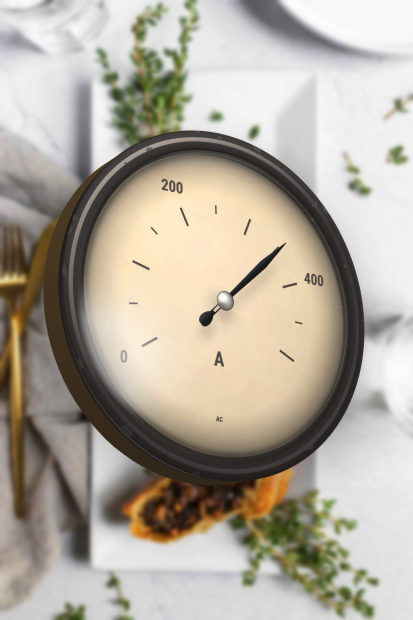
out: value=350 unit=A
